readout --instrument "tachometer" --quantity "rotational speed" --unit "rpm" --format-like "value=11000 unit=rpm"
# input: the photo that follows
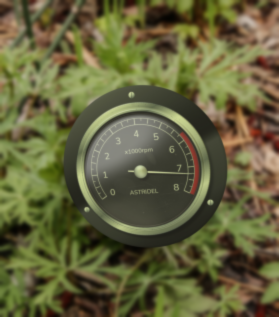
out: value=7250 unit=rpm
